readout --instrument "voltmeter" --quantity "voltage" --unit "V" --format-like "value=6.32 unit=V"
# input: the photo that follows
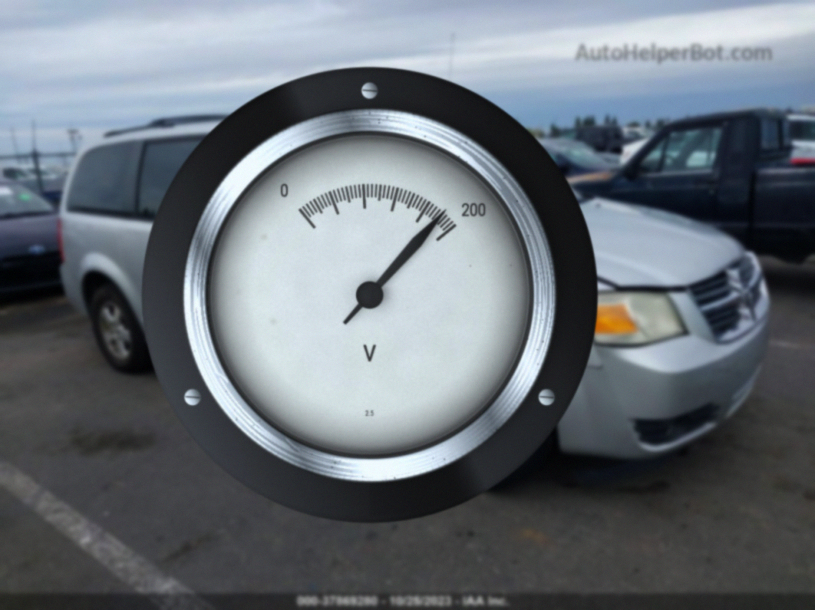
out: value=180 unit=V
